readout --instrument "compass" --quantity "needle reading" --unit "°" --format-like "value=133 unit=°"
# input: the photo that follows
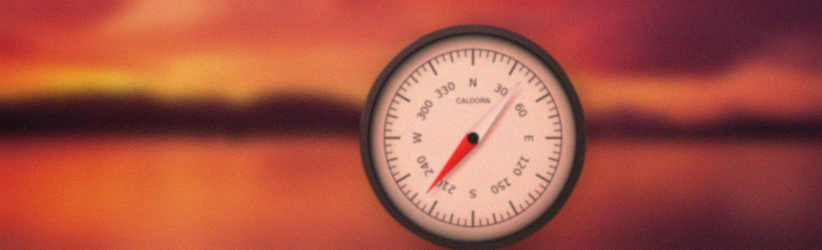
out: value=220 unit=°
